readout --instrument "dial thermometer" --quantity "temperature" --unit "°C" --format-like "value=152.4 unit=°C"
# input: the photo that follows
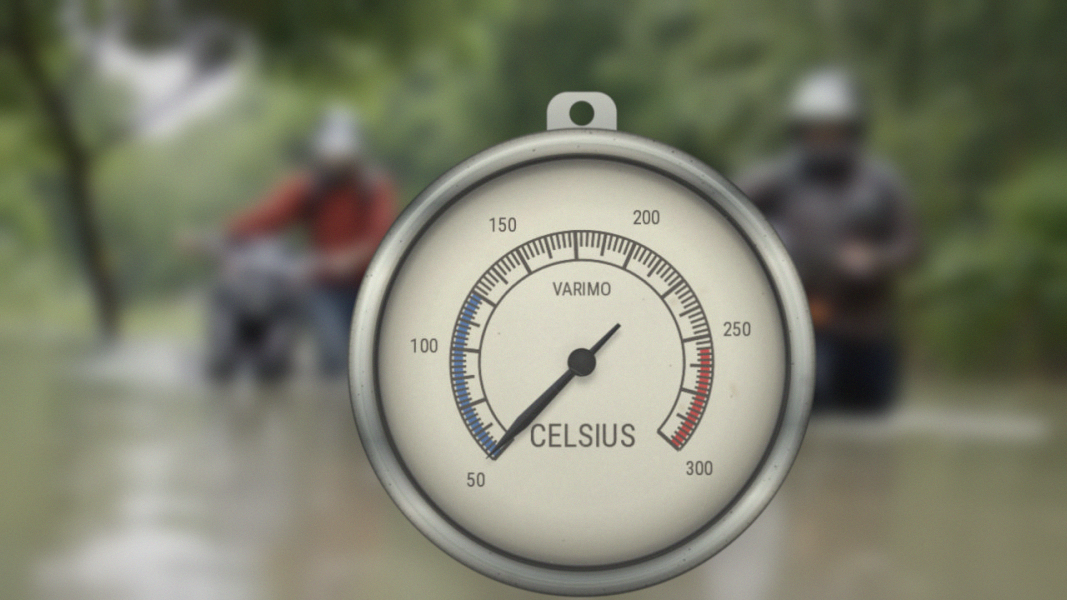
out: value=52.5 unit=°C
